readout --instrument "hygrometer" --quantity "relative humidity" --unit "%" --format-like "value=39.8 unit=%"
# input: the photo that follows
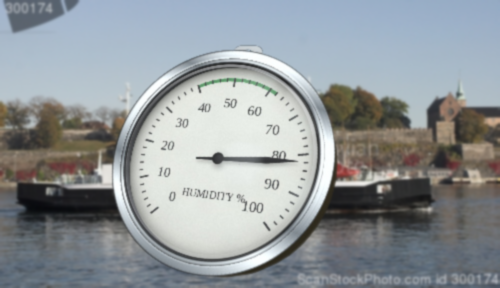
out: value=82 unit=%
